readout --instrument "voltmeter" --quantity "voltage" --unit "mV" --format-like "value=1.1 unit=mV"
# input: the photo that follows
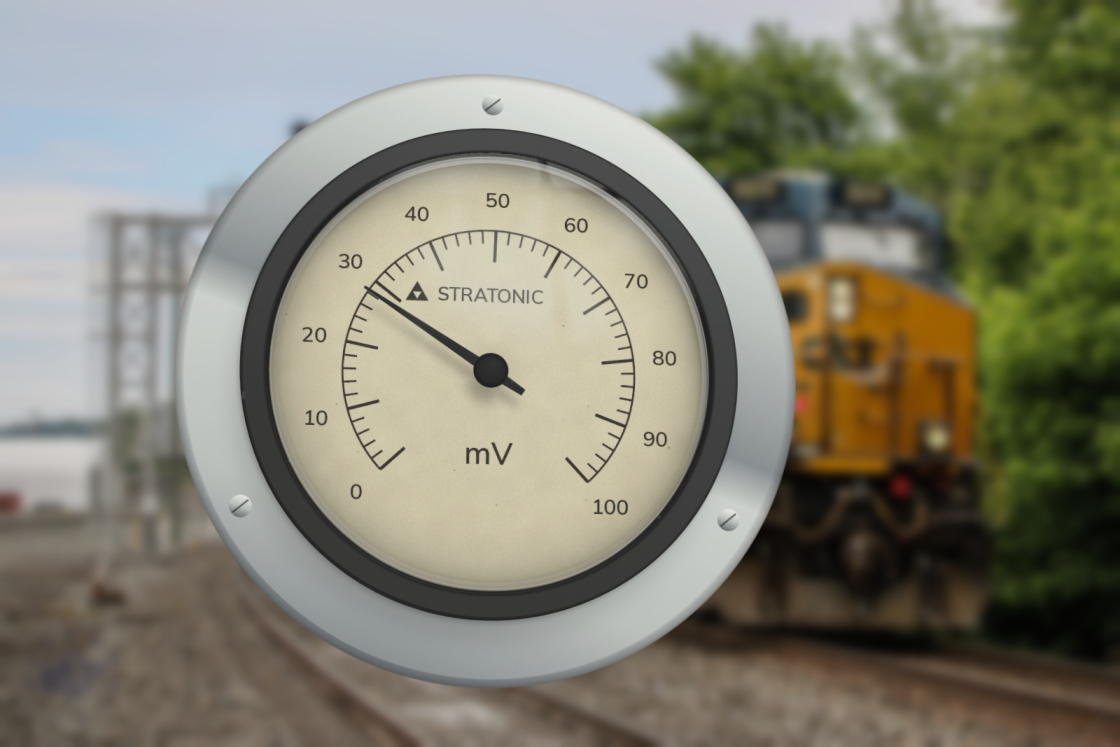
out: value=28 unit=mV
